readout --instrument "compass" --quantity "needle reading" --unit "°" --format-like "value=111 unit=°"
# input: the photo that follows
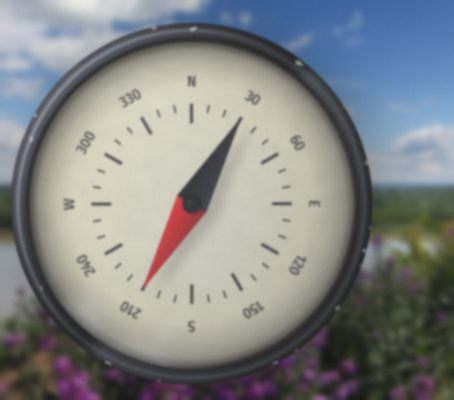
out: value=210 unit=°
